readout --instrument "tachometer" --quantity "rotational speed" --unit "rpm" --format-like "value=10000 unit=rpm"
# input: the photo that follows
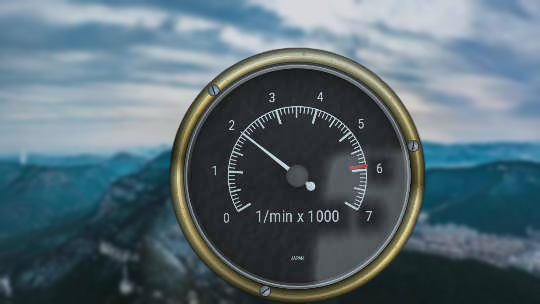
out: value=2000 unit=rpm
